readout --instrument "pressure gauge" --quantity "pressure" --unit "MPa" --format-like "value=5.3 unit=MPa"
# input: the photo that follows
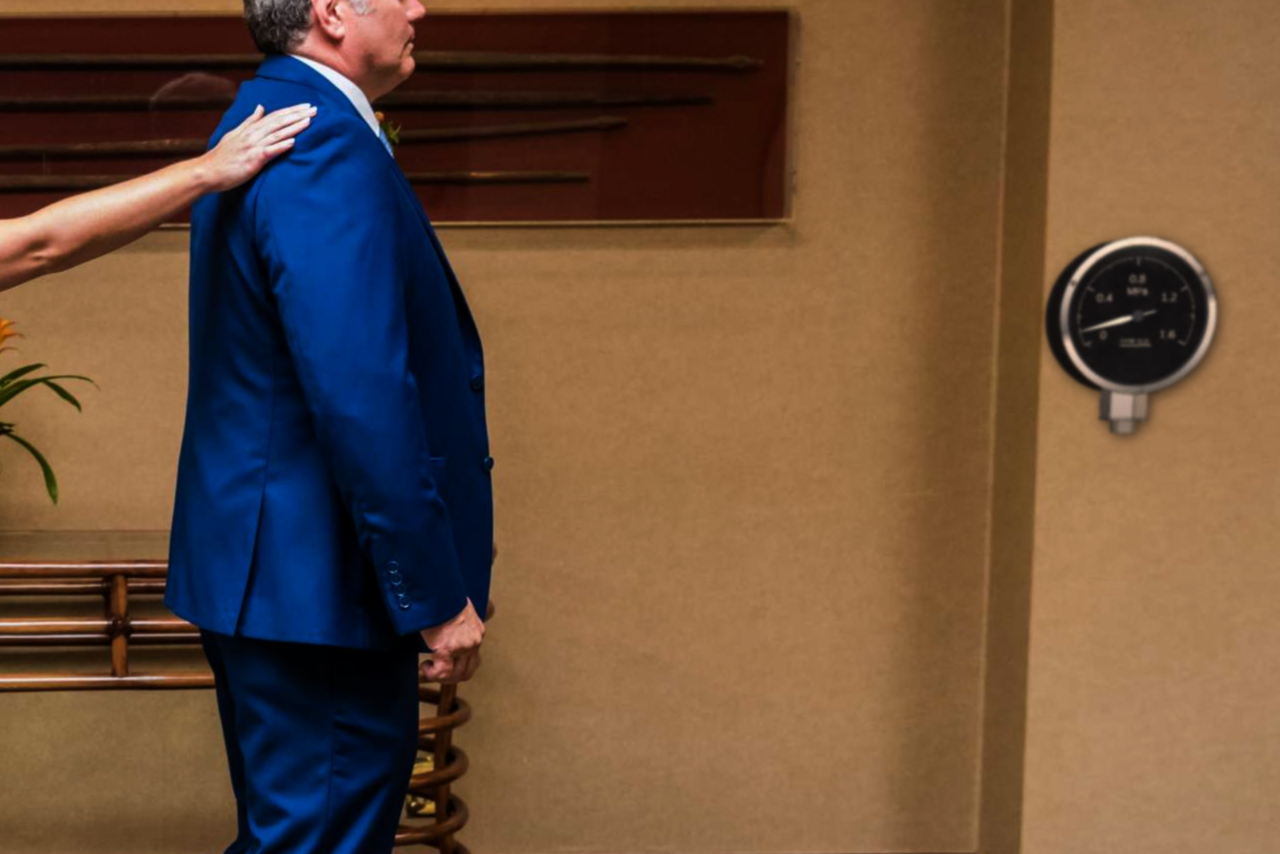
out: value=0.1 unit=MPa
